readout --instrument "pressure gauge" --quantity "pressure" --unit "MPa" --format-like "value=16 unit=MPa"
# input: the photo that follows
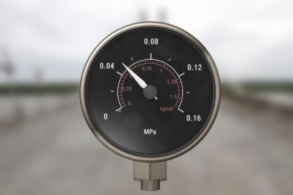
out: value=0.05 unit=MPa
